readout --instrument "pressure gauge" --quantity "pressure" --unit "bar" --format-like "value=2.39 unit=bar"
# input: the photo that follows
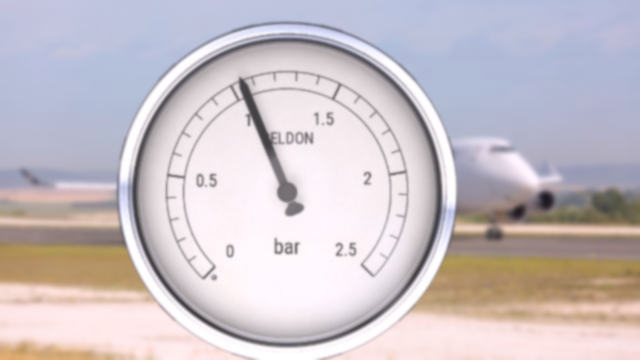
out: value=1.05 unit=bar
